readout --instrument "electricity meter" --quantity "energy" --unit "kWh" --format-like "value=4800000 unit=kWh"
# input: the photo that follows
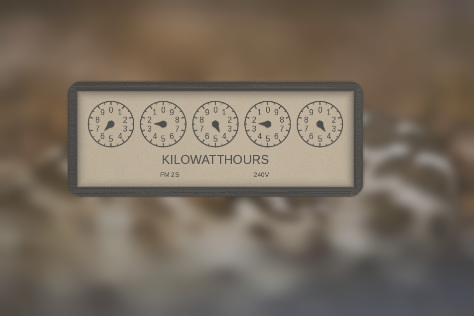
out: value=62424 unit=kWh
